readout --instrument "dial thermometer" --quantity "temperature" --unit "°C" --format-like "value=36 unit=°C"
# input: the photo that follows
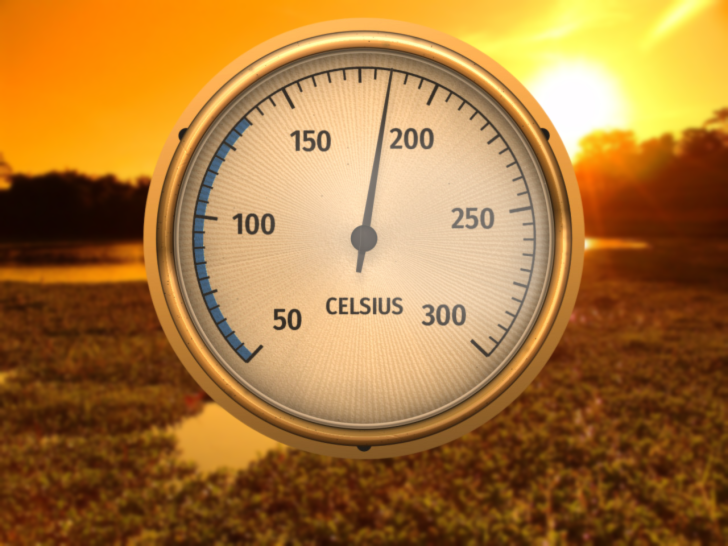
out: value=185 unit=°C
